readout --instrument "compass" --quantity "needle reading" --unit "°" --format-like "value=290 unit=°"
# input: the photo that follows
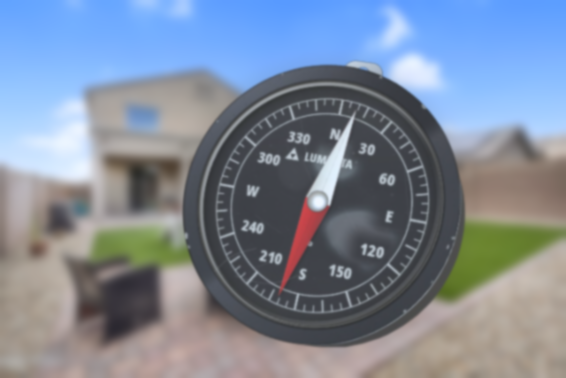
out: value=190 unit=°
